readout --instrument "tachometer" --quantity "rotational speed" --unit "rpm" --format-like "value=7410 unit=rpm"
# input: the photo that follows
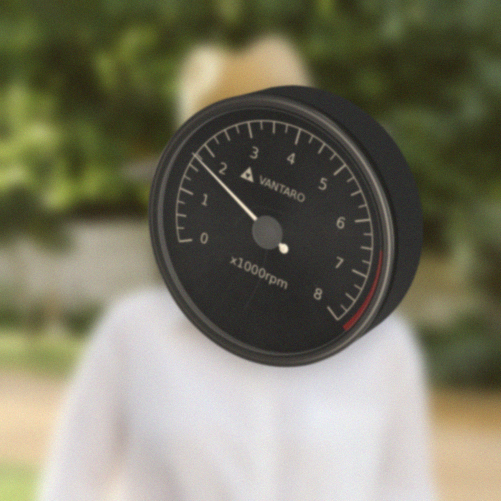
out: value=1750 unit=rpm
